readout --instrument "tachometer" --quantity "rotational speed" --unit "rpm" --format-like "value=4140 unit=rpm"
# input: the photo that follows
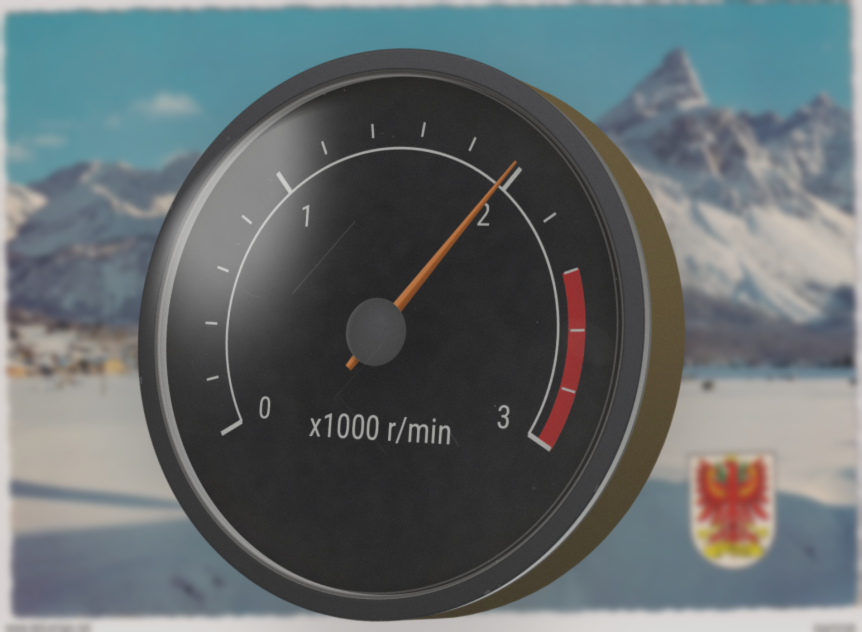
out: value=2000 unit=rpm
